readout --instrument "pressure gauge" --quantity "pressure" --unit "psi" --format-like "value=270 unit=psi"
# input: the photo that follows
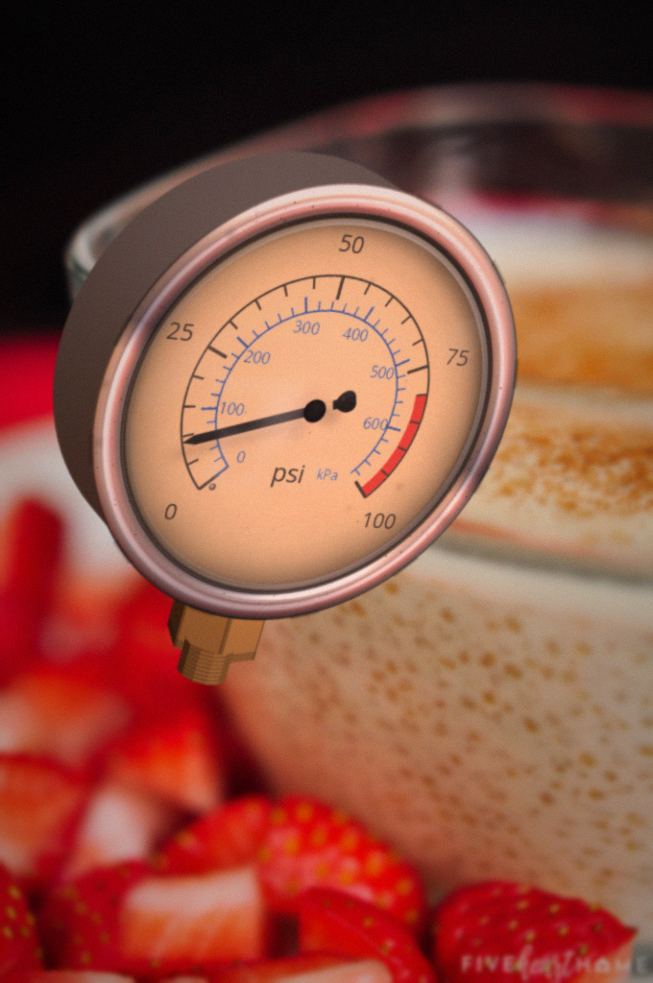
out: value=10 unit=psi
